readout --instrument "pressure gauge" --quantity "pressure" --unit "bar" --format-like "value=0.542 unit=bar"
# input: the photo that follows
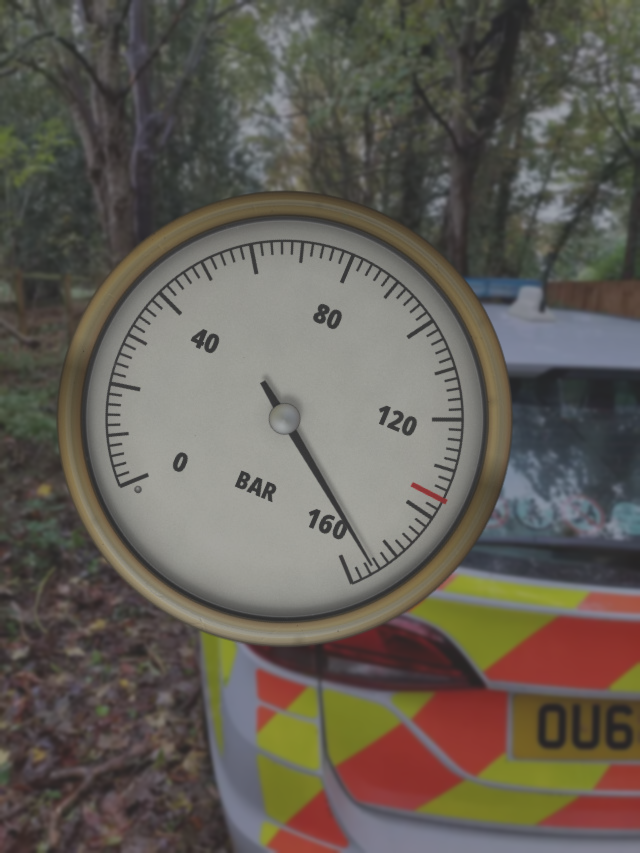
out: value=155 unit=bar
